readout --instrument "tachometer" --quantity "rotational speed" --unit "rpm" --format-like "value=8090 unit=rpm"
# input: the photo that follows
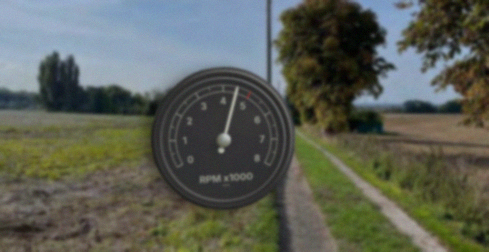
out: value=4500 unit=rpm
